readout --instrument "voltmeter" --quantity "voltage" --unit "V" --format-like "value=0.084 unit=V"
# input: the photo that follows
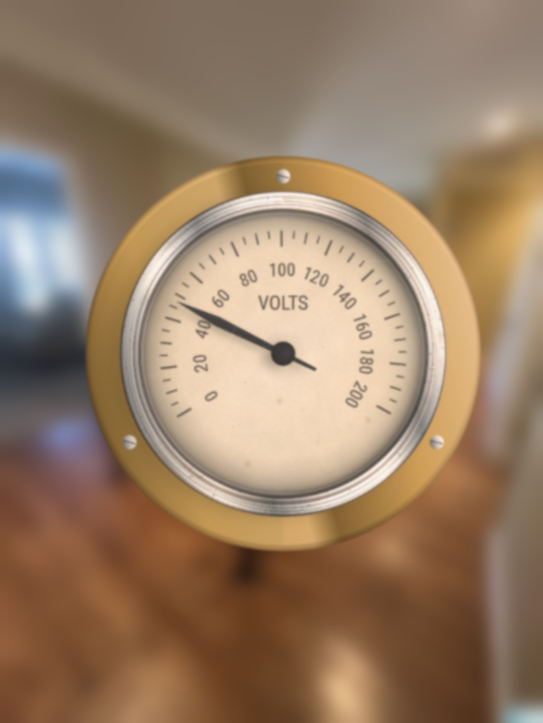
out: value=47.5 unit=V
